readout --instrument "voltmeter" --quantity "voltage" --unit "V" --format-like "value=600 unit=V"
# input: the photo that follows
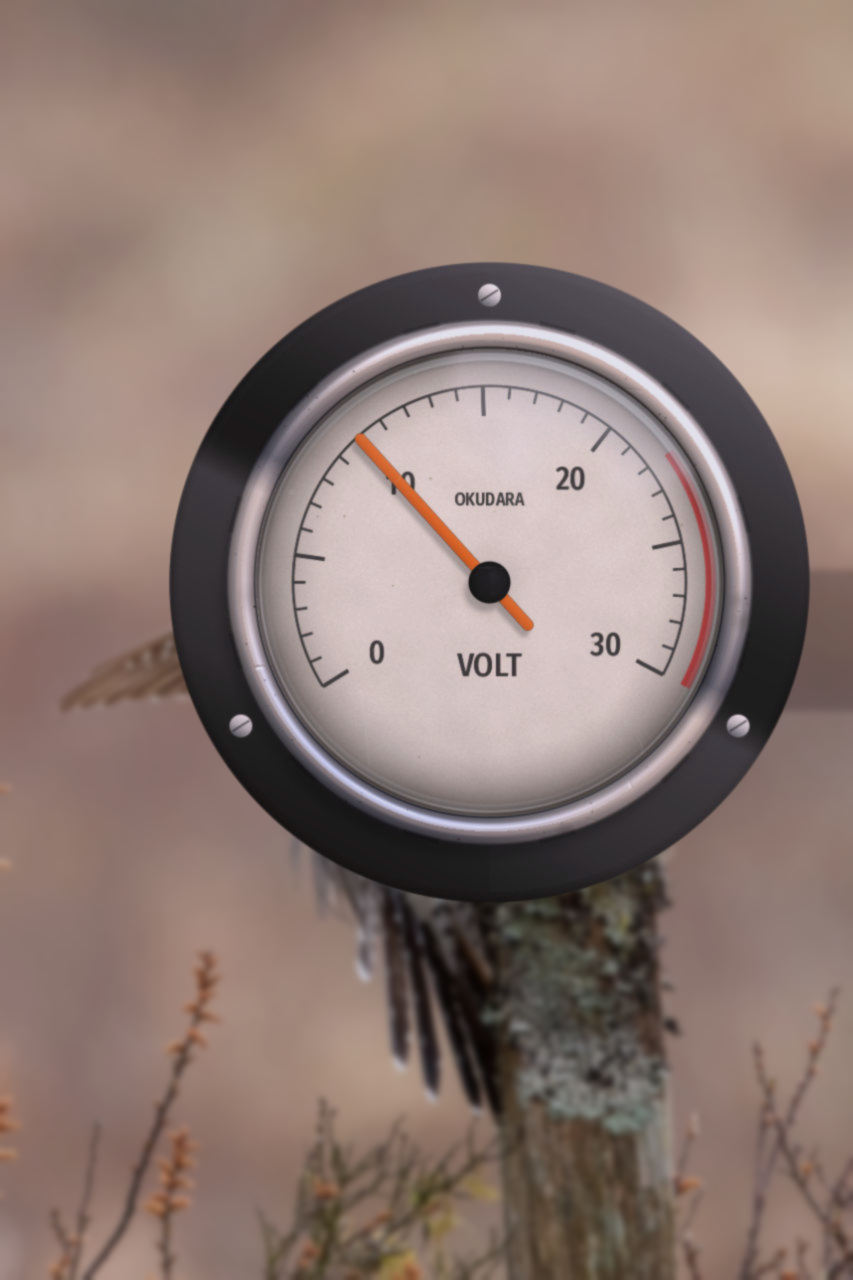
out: value=10 unit=V
